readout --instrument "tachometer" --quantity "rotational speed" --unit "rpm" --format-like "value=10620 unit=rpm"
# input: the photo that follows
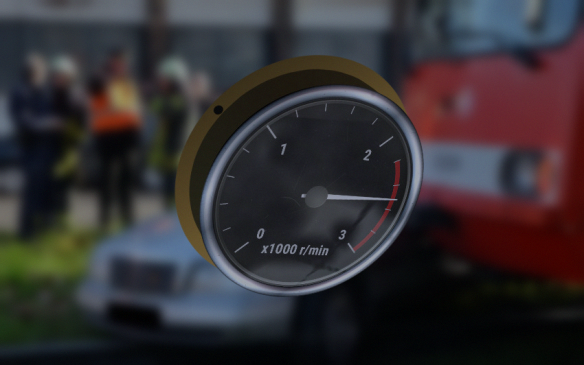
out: value=2500 unit=rpm
